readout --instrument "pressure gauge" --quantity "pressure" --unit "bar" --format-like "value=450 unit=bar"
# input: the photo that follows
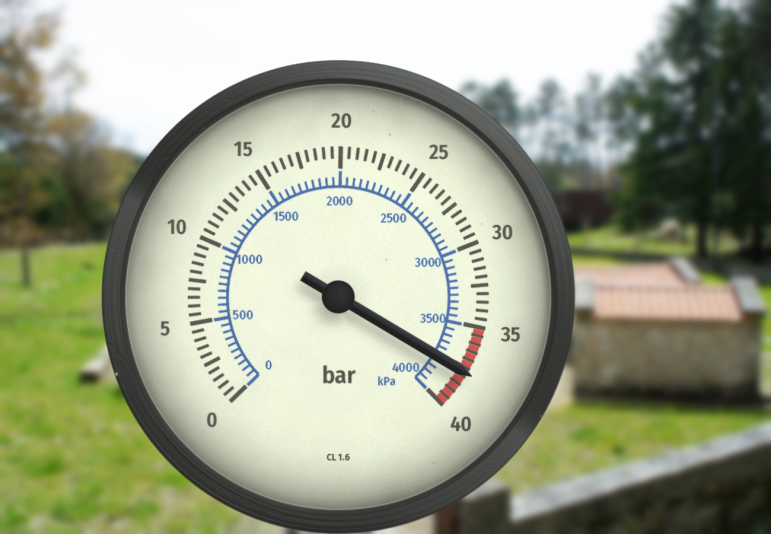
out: value=37.75 unit=bar
